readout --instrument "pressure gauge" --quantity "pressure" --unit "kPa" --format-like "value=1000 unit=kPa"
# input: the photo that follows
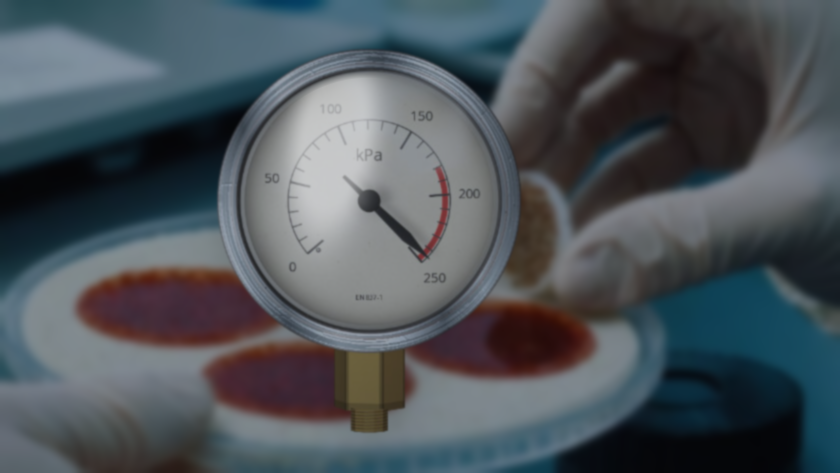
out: value=245 unit=kPa
